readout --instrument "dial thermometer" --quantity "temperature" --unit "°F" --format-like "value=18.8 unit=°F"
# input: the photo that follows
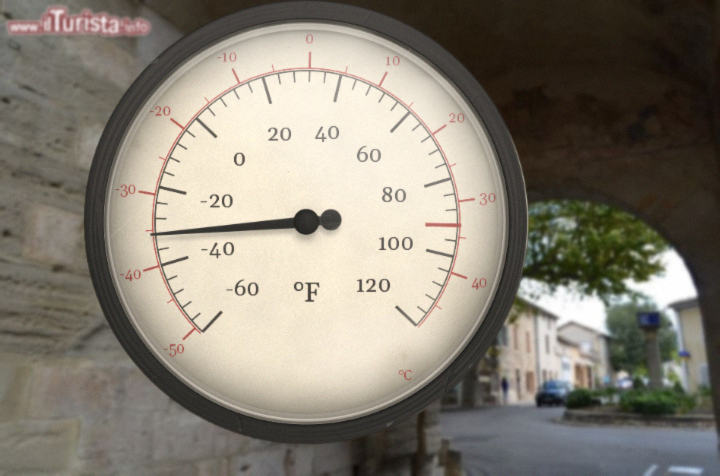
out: value=-32 unit=°F
